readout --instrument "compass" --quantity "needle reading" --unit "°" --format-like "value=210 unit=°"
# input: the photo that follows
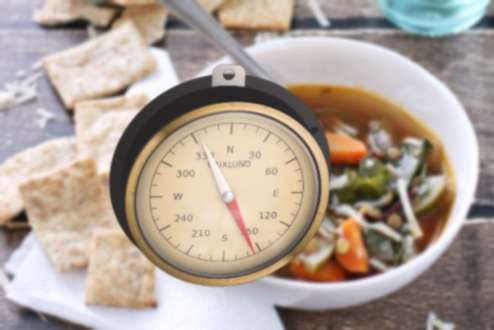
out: value=155 unit=°
